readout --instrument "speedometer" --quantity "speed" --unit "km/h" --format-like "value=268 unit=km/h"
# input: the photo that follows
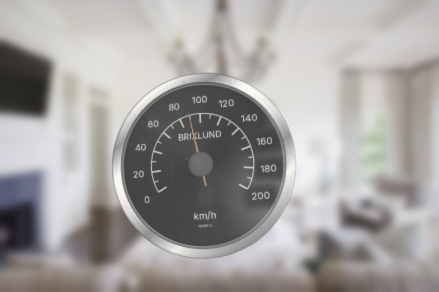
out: value=90 unit=km/h
